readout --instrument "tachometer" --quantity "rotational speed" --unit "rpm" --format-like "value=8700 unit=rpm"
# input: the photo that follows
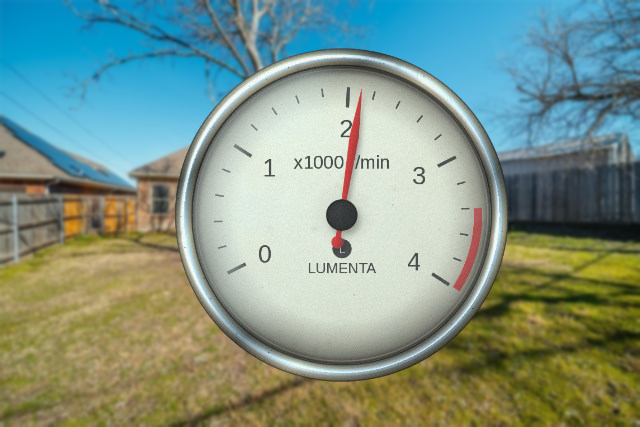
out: value=2100 unit=rpm
